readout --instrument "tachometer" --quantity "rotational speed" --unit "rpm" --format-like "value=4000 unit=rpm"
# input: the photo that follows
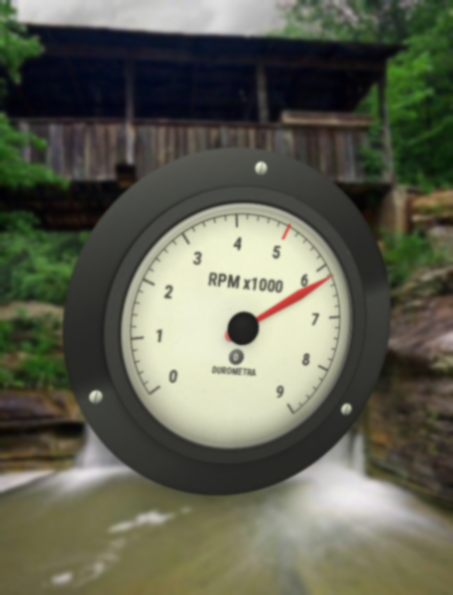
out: value=6200 unit=rpm
